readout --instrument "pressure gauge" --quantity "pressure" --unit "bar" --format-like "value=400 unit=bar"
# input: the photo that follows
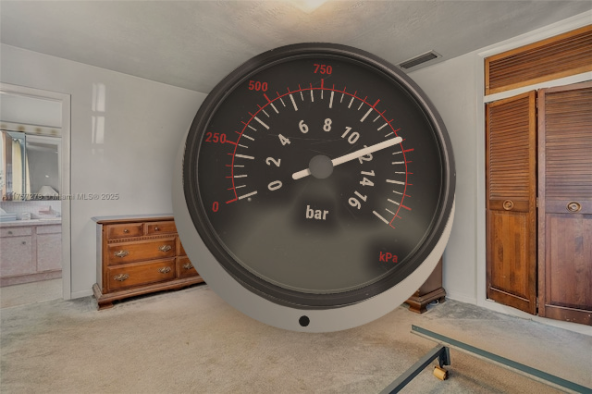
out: value=12 unit=bar
